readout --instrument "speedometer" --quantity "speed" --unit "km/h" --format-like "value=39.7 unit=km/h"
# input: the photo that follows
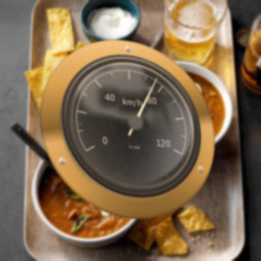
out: value=75 unit=km/h
